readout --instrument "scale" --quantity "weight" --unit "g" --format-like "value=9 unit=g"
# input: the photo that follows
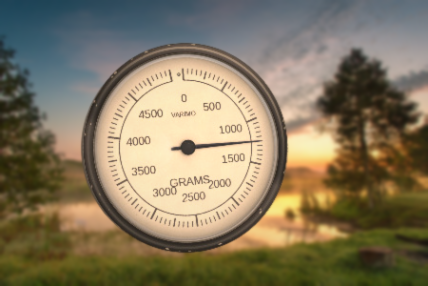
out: value=1250 unit=g
